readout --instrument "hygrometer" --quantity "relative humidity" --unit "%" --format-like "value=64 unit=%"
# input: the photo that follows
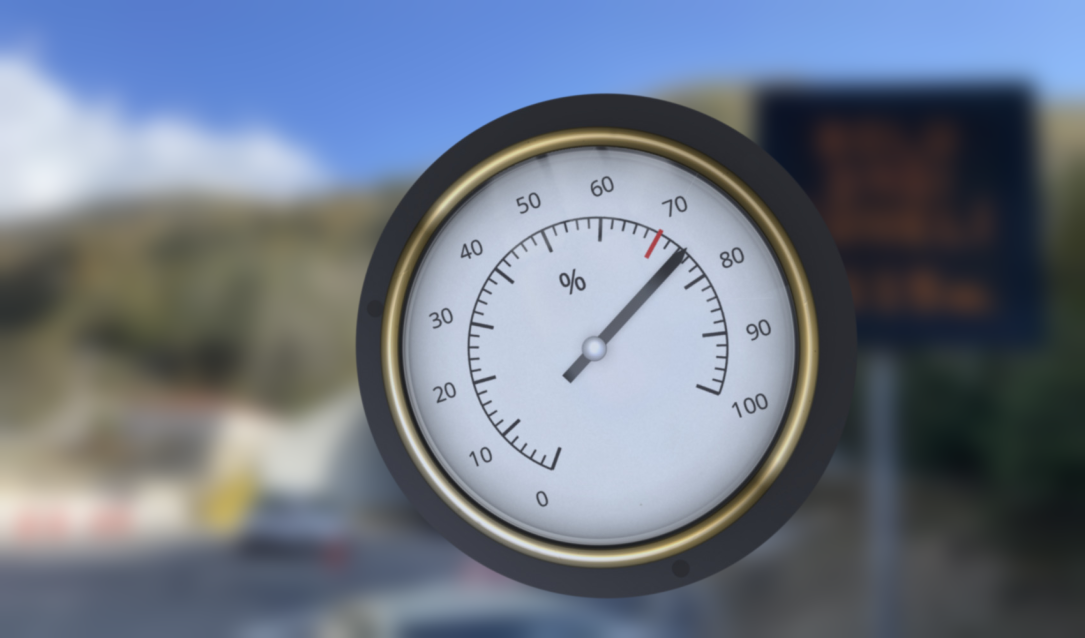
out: value=75 unit=%
